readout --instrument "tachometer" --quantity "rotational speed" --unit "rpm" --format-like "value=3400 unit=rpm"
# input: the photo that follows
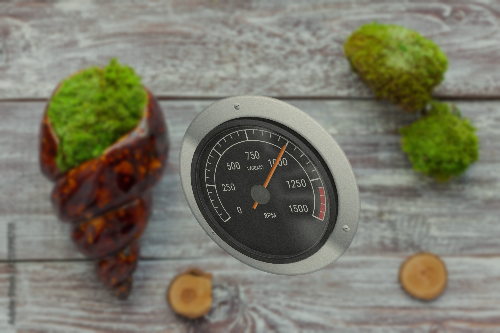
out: value=1000 unit=rpm
